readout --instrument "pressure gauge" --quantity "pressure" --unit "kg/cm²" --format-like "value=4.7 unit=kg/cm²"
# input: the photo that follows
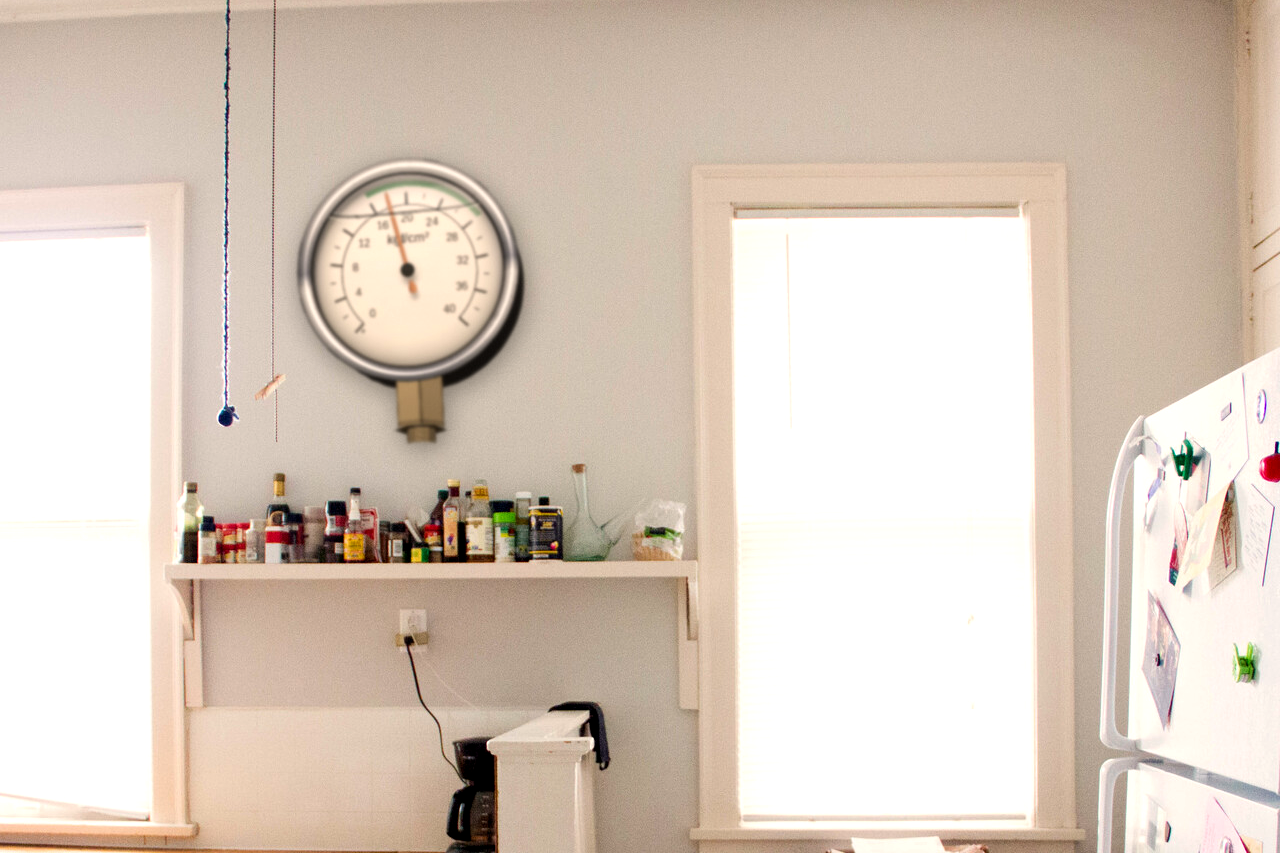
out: value=18 unit=kg/cm²
